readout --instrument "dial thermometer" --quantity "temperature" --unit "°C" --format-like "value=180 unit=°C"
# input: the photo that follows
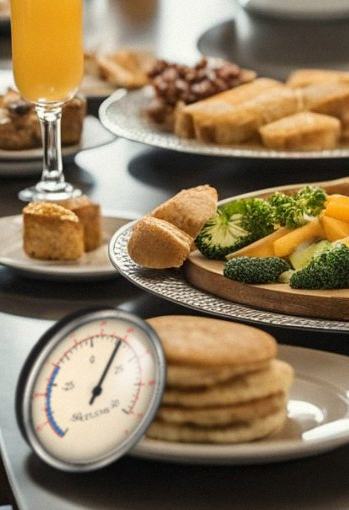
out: value=12.5 unit=°C
